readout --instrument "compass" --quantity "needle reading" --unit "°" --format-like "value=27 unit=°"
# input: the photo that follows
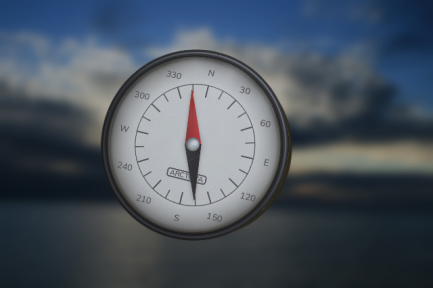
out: value=345 unit=°
